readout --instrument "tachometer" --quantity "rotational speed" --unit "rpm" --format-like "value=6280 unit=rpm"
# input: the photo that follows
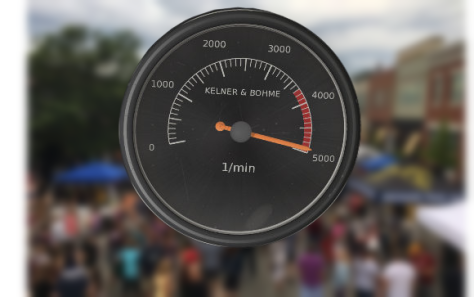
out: value=4900 unit=rpm
